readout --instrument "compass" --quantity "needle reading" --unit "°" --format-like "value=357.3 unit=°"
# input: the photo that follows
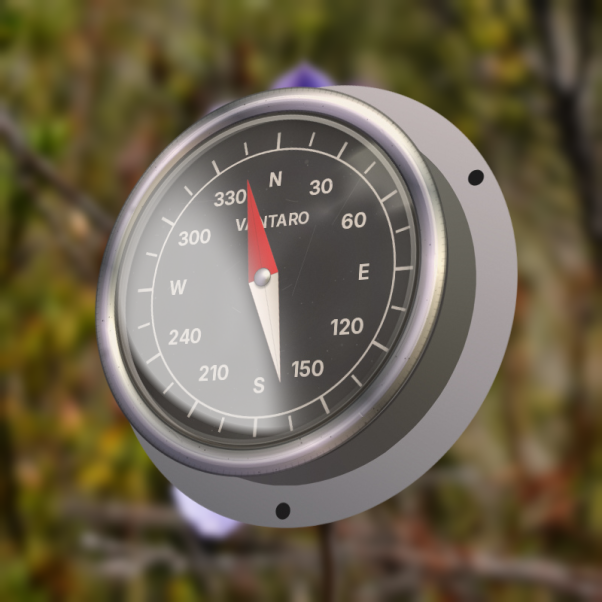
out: value=345 unit=°
